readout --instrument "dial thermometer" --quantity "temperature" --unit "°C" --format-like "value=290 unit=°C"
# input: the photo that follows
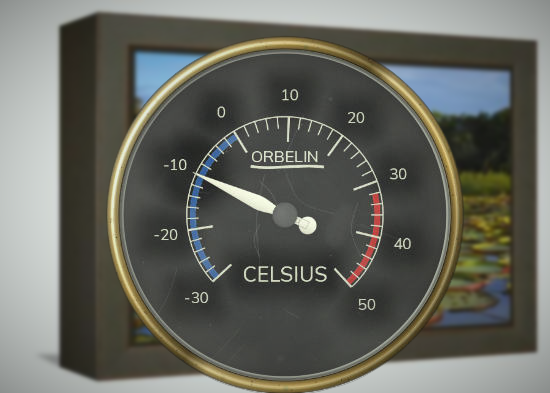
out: value=-10 unit=°C
